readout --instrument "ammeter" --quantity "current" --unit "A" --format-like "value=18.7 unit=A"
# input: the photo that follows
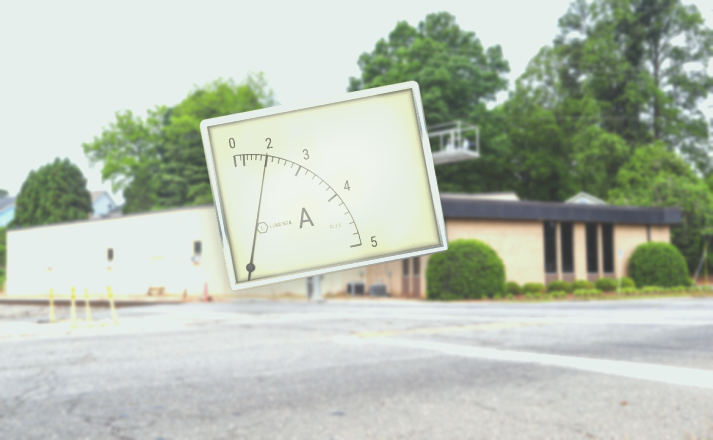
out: value=2 unit=A
